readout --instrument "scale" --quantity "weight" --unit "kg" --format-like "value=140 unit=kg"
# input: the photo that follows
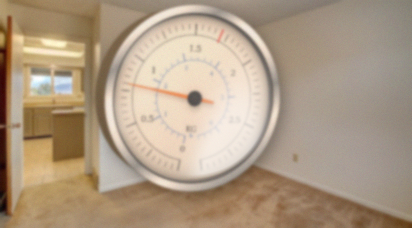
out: value=0.8 unit=kg
